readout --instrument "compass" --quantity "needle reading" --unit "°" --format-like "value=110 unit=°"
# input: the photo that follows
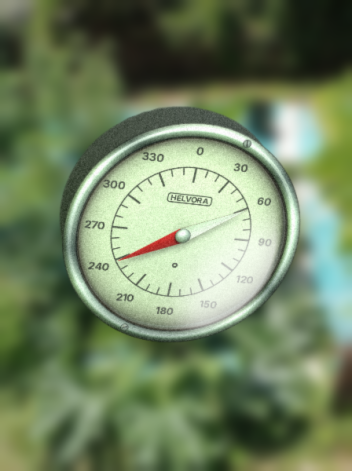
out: value=240 unit=°
